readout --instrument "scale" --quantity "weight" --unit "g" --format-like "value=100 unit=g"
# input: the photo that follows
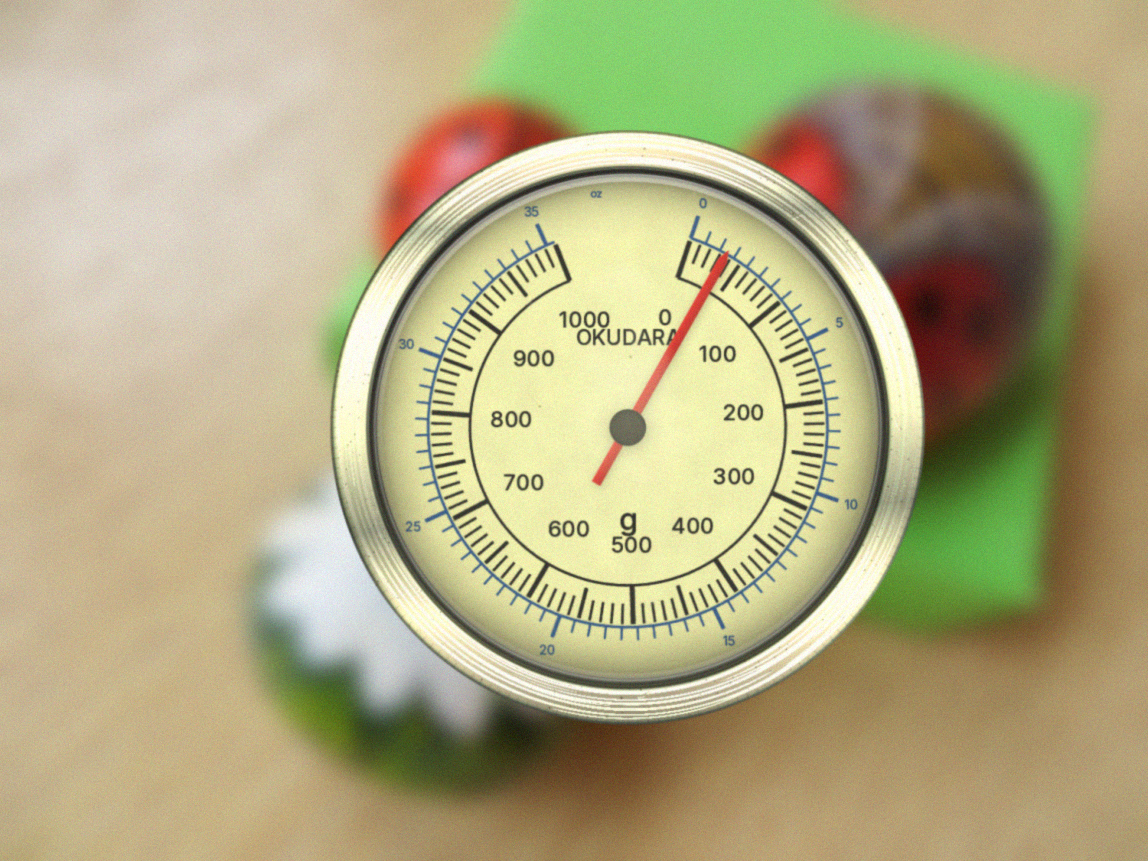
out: value=35 unit=g
